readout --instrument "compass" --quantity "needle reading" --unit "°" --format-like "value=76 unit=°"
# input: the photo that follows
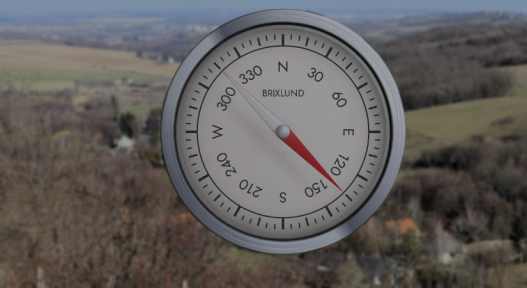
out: value=135 unit=°
